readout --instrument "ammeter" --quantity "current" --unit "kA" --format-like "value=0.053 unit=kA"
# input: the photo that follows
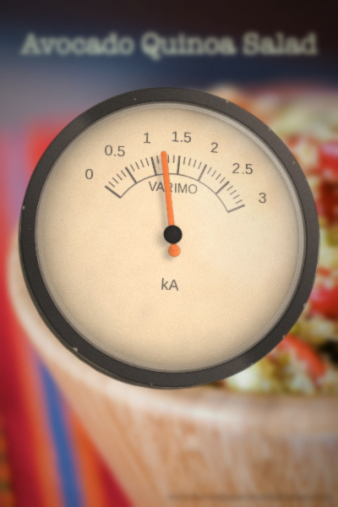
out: value=1.2 unit=kA
